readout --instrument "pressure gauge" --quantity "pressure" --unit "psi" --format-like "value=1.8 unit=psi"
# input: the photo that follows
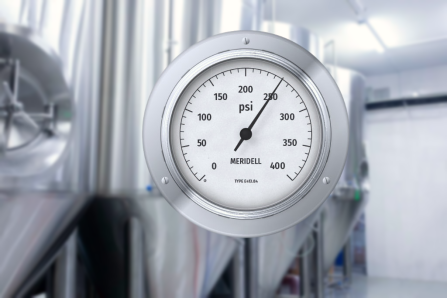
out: value=250 unit=psi
